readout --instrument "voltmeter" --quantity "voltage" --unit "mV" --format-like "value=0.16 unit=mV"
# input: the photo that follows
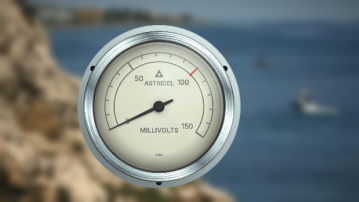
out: value=0 unit=mV
